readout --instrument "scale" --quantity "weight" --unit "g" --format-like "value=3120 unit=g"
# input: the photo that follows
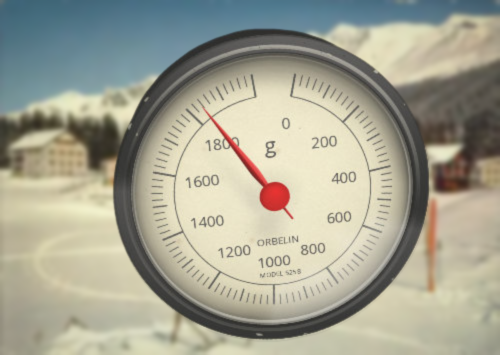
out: value=1840 unit=g
